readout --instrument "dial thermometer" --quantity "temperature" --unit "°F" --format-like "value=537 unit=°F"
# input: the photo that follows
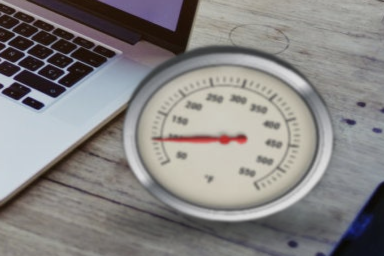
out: value=100 unit=°F
